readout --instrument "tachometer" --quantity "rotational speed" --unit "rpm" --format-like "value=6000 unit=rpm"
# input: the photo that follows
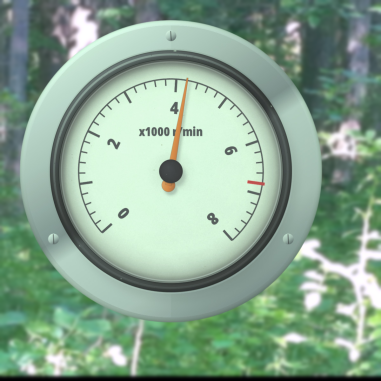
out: value=4200 unit=rpm
